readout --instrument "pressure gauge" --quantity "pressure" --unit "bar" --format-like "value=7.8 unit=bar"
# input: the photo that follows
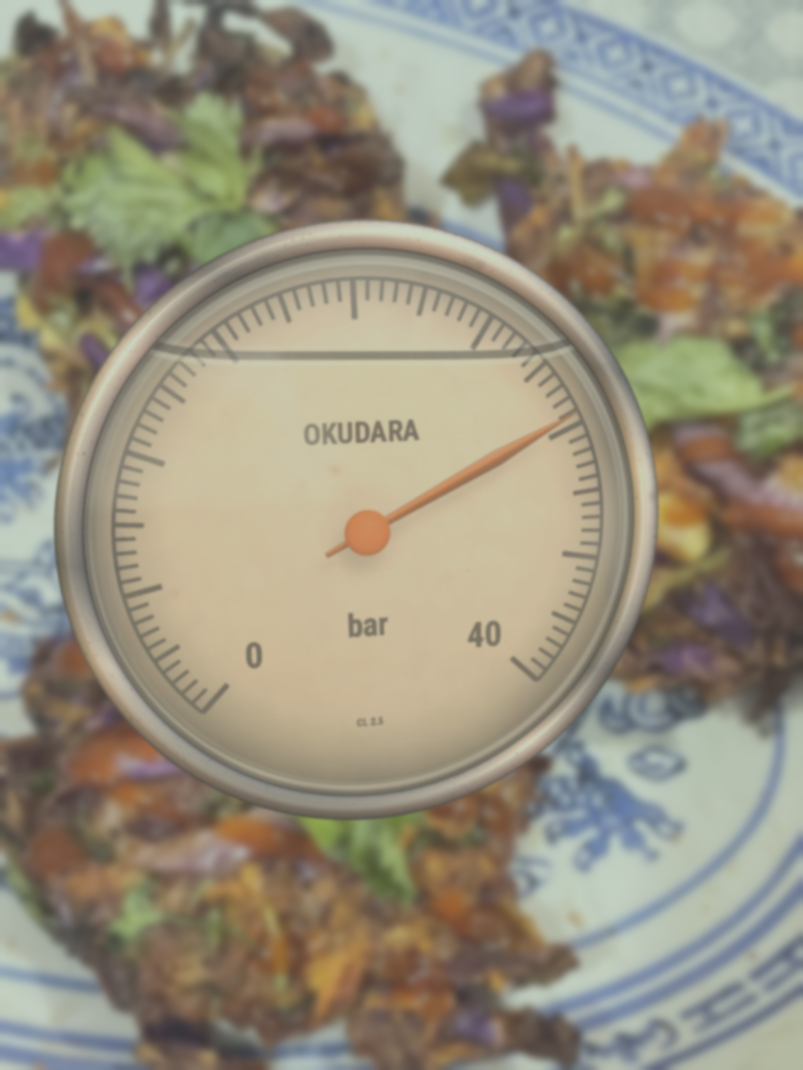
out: value=29.5 unit=bar
